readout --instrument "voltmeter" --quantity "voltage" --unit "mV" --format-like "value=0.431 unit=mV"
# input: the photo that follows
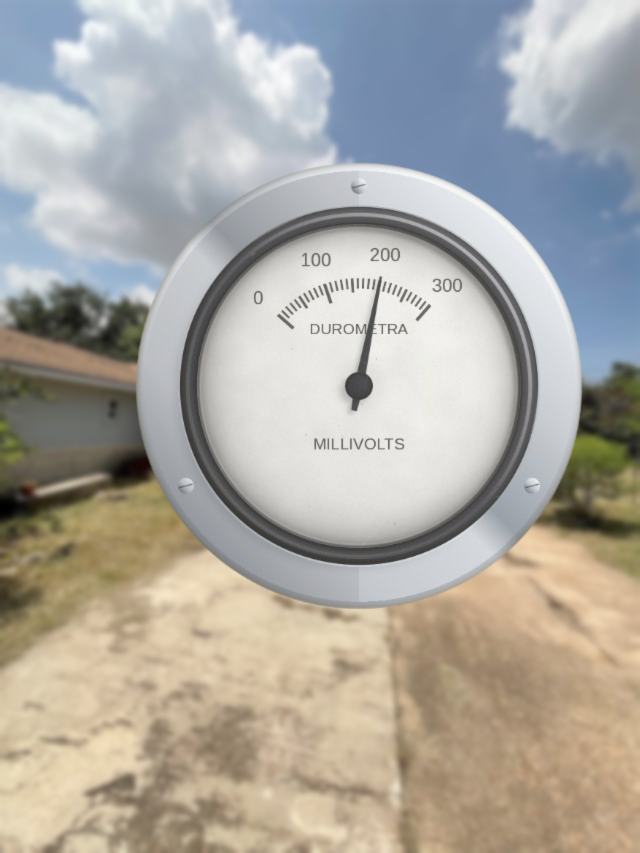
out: value=200 unit=mV
